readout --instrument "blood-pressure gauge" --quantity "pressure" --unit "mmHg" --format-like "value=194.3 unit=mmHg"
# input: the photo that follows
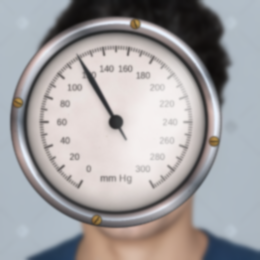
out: value=120 unit=mmHg
